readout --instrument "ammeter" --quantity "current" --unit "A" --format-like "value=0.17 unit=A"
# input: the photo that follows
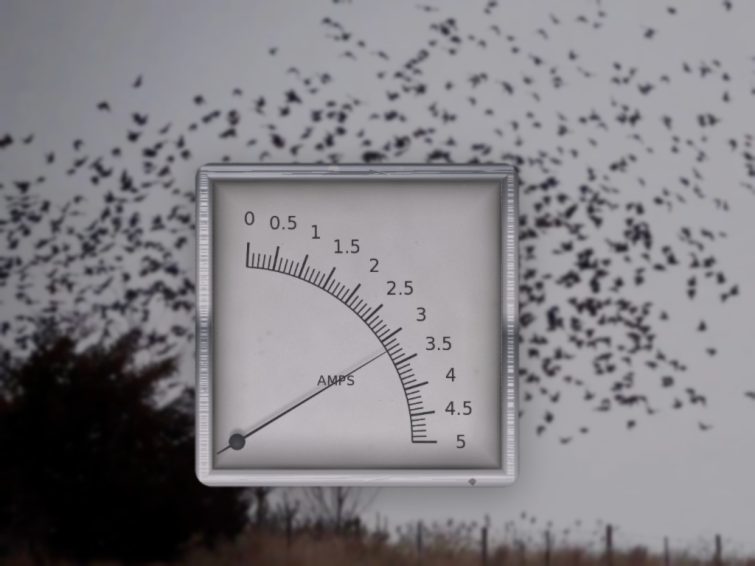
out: value=3.2 unit=A
